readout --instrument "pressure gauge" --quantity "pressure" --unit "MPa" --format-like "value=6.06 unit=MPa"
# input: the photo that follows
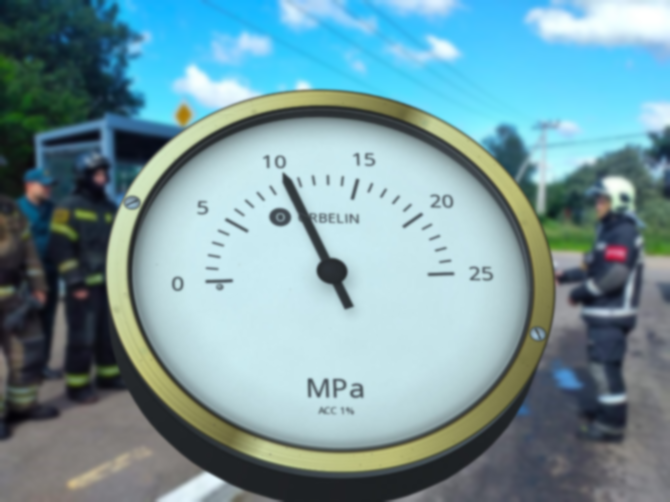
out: value=10 unit=MPa
